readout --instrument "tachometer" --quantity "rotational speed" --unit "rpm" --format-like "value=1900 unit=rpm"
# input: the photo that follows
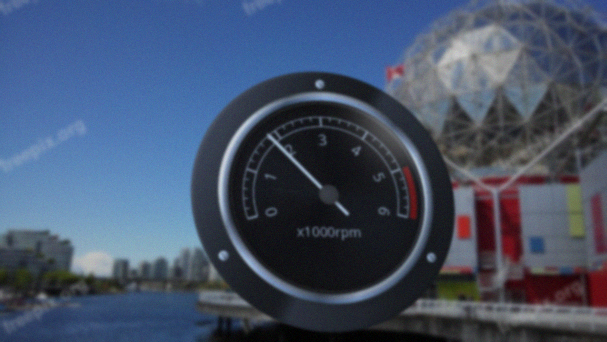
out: value=1800 unit=rpm
